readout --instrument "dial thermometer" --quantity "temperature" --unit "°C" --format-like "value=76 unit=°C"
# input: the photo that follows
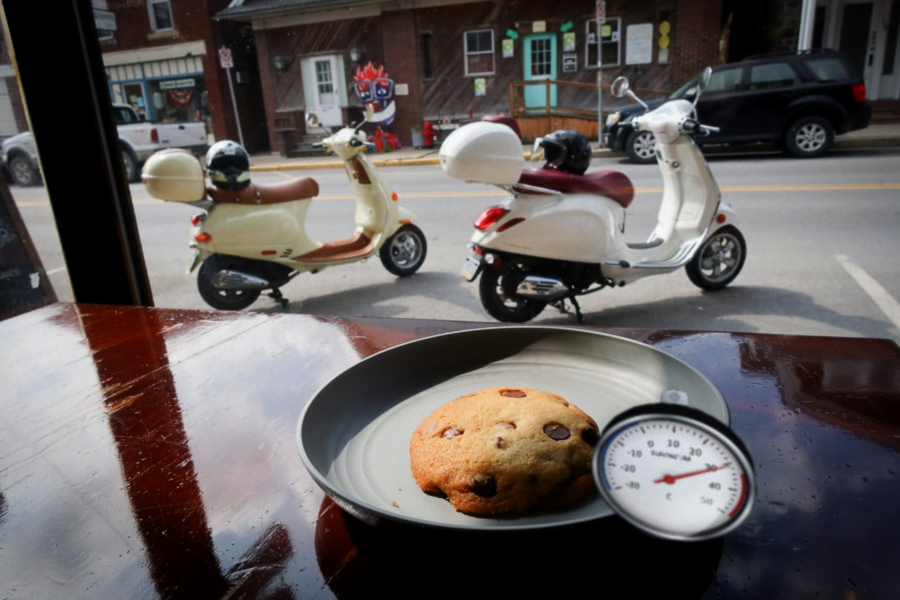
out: value=30 unit=°C
